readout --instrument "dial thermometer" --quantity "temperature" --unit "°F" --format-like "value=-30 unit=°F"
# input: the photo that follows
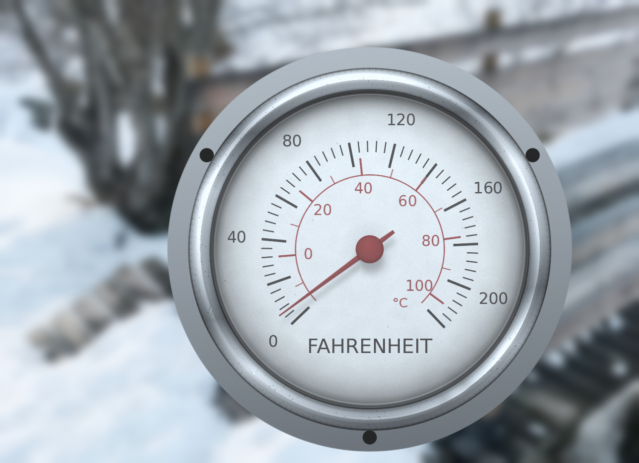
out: value=6 unit=°F
